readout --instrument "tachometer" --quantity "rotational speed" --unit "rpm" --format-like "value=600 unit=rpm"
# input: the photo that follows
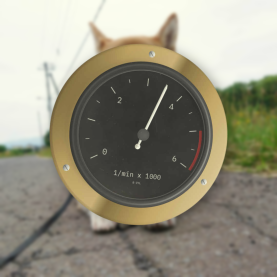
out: value=3500 unit=rpm
